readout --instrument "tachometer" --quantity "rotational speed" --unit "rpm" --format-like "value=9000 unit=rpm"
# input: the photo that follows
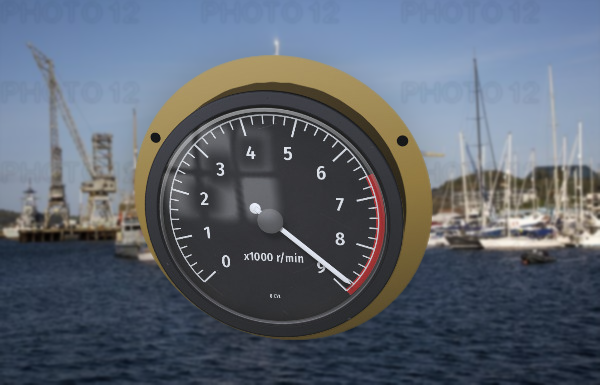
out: value=8800 unit=rpm
